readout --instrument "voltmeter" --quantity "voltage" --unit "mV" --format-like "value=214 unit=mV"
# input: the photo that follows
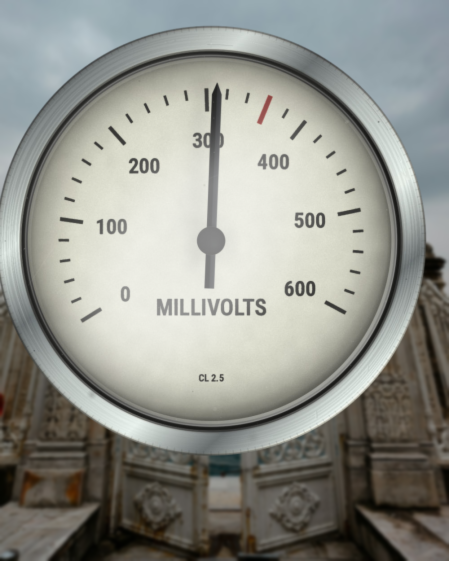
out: value=310 unit=mV
